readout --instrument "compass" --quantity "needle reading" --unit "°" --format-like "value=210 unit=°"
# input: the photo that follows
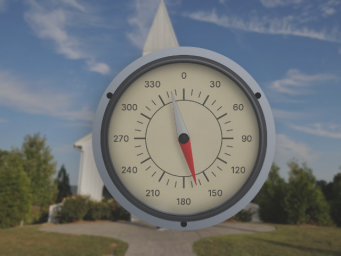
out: value=165 unit=°
